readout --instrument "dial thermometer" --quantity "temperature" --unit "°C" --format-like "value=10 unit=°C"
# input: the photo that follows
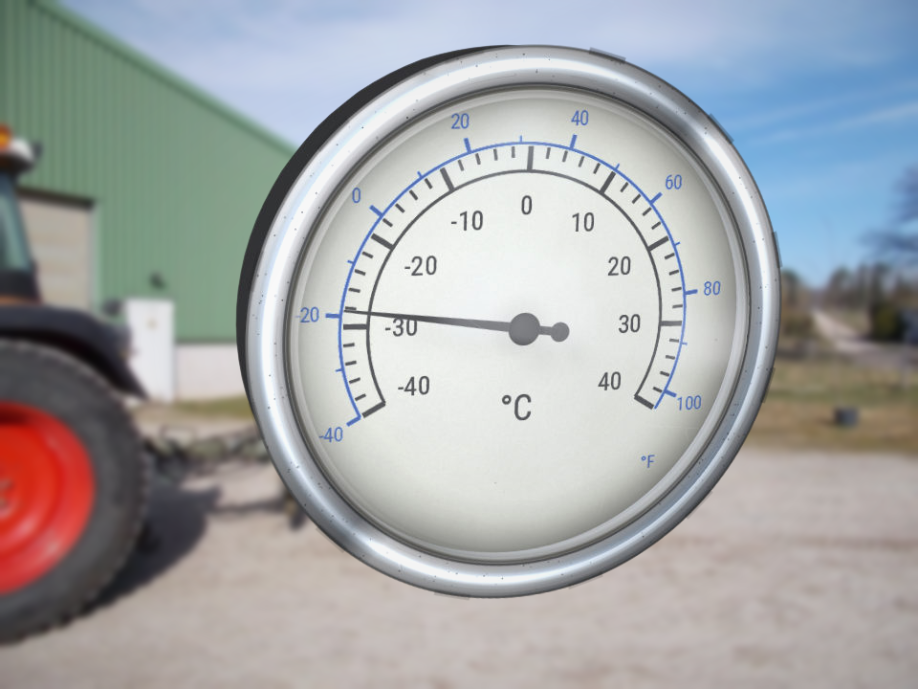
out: value=-28 unit=°C
